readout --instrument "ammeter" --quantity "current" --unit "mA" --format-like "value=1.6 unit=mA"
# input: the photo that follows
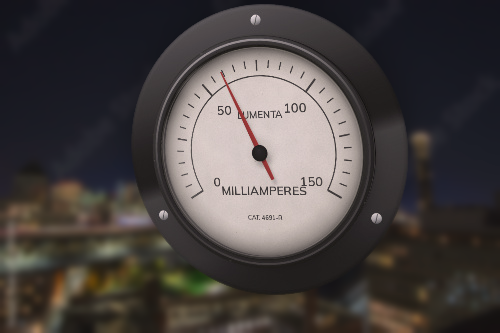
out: value=60 unit=mA
